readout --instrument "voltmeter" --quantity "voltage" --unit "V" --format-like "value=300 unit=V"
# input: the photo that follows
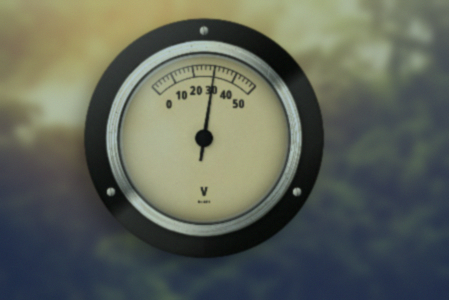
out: value=30 unit=V
